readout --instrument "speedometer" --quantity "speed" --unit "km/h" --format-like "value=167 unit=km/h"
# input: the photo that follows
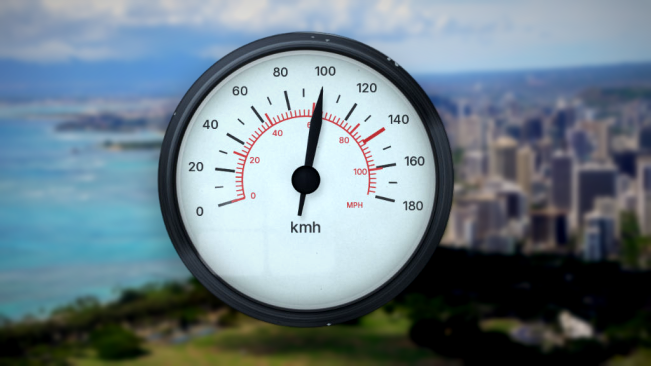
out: value=100 unit=km/h
